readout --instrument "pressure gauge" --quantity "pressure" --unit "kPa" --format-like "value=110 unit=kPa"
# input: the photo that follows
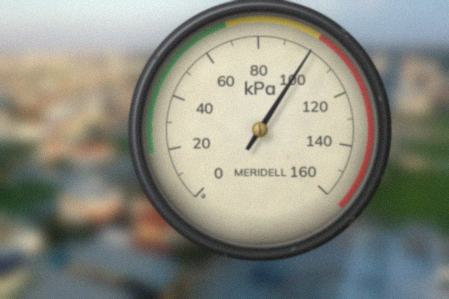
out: value=100 unit=kPa
